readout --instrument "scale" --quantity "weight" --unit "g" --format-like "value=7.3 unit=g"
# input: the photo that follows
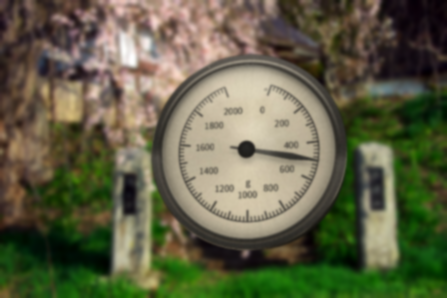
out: value=500 unit=g
